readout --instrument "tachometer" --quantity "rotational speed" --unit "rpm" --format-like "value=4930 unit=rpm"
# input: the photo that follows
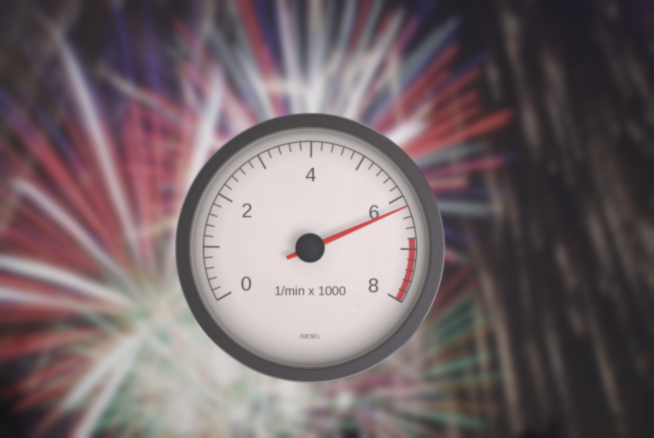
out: value=6200 unit=rpm
